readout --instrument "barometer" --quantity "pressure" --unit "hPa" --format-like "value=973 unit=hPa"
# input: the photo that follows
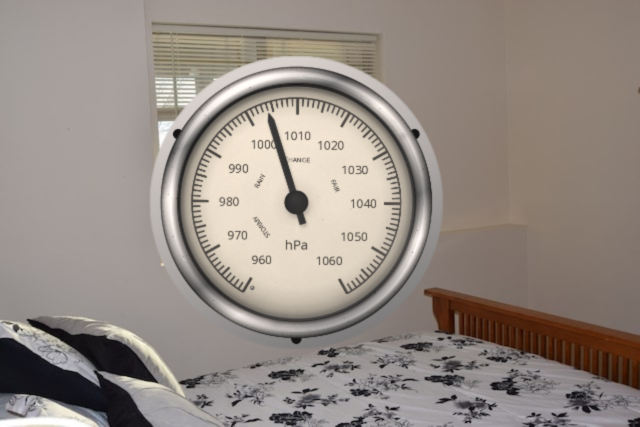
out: value=1004 unit=hPa
